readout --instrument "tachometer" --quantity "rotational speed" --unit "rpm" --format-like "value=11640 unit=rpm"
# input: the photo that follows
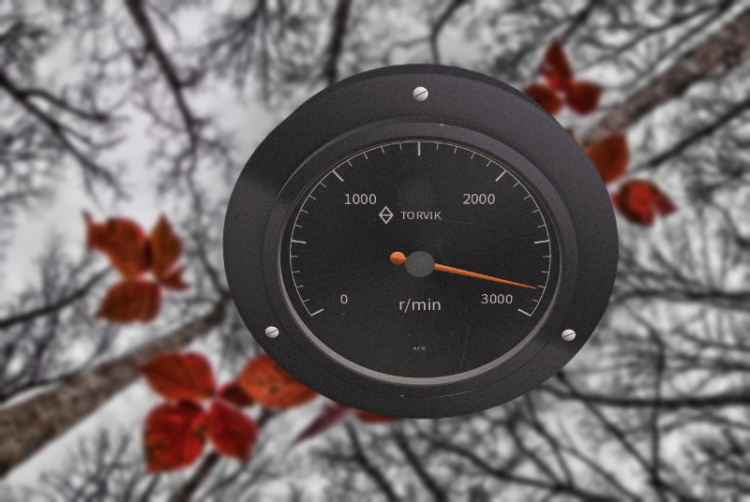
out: value=2800 unit=rpm
